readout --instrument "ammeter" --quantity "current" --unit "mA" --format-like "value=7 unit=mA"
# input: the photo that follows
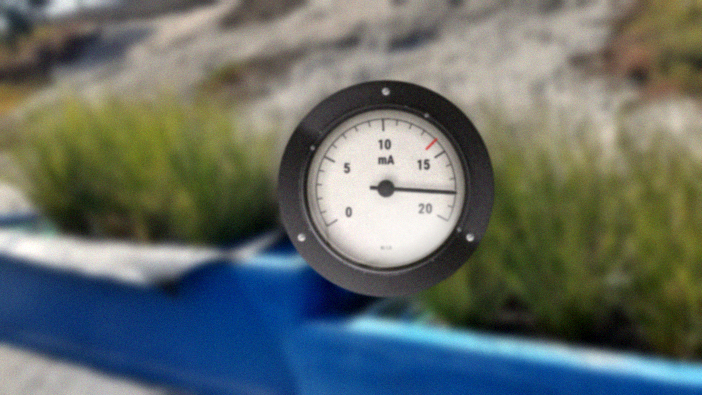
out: value=18 unit=mA
